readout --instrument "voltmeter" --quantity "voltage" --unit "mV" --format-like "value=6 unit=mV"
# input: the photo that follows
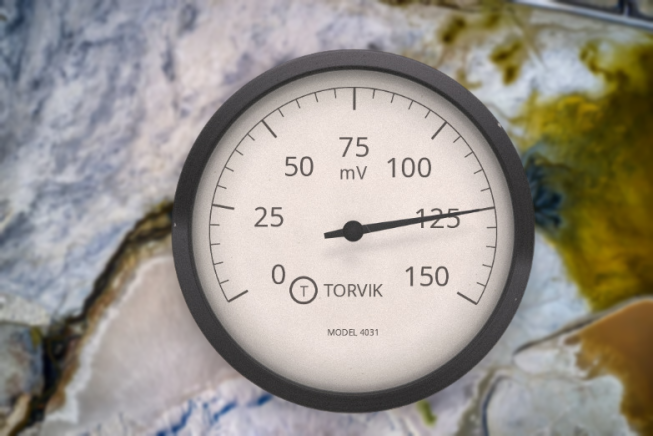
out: value=125 unit=mV
